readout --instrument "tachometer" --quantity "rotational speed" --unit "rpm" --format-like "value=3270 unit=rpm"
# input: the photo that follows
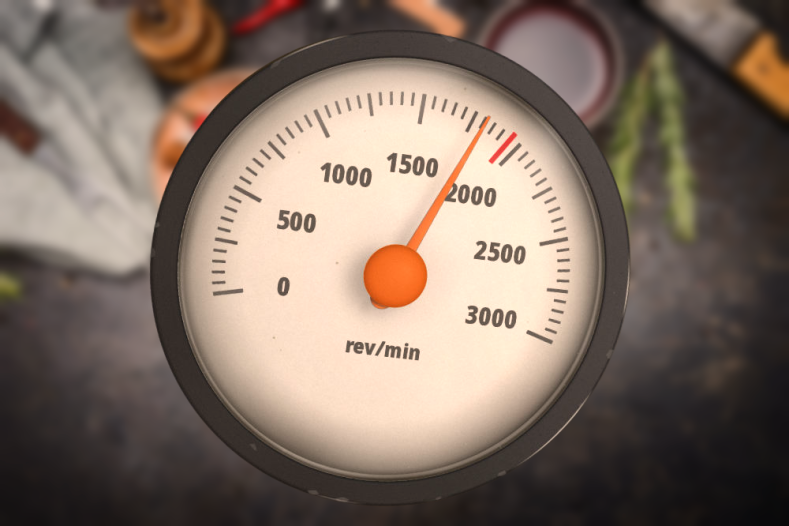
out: value=1800 unit=rpm
